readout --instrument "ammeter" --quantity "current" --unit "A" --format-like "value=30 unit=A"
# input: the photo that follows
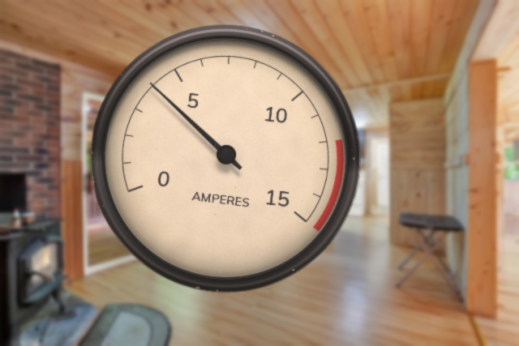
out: value=4 unit=A
